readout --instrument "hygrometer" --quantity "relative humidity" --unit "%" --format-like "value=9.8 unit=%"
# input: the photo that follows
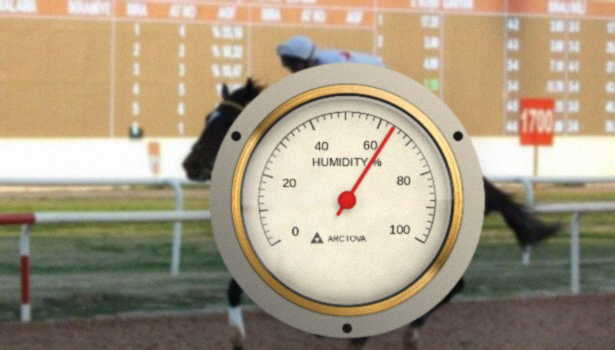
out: value=64 unit=%
